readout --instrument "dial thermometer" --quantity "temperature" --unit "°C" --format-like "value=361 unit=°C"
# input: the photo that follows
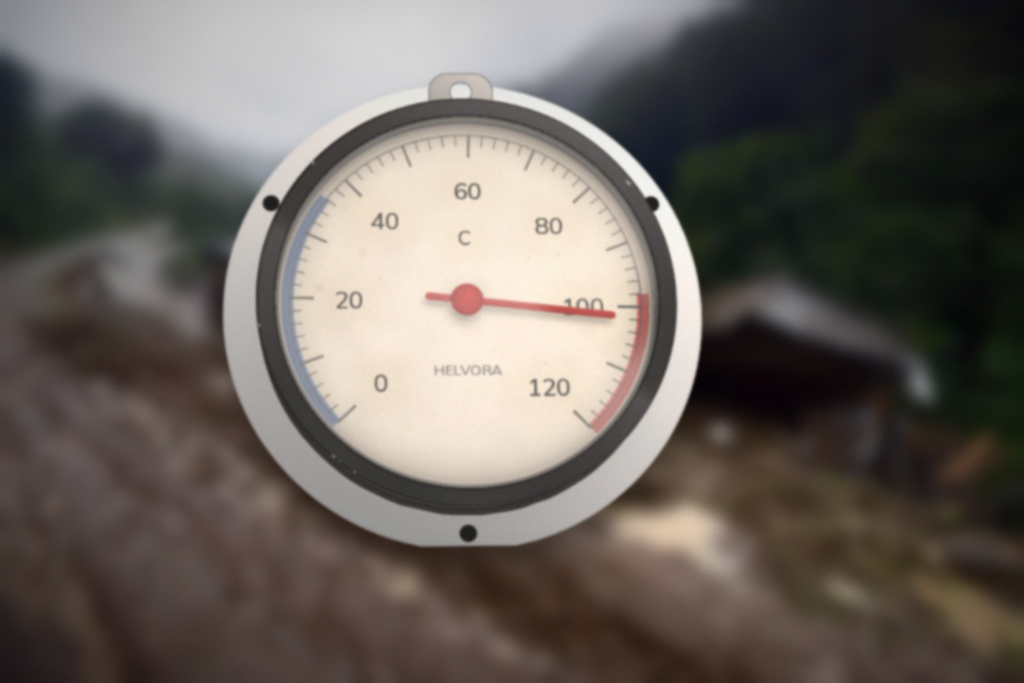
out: value=102 unit=°C
